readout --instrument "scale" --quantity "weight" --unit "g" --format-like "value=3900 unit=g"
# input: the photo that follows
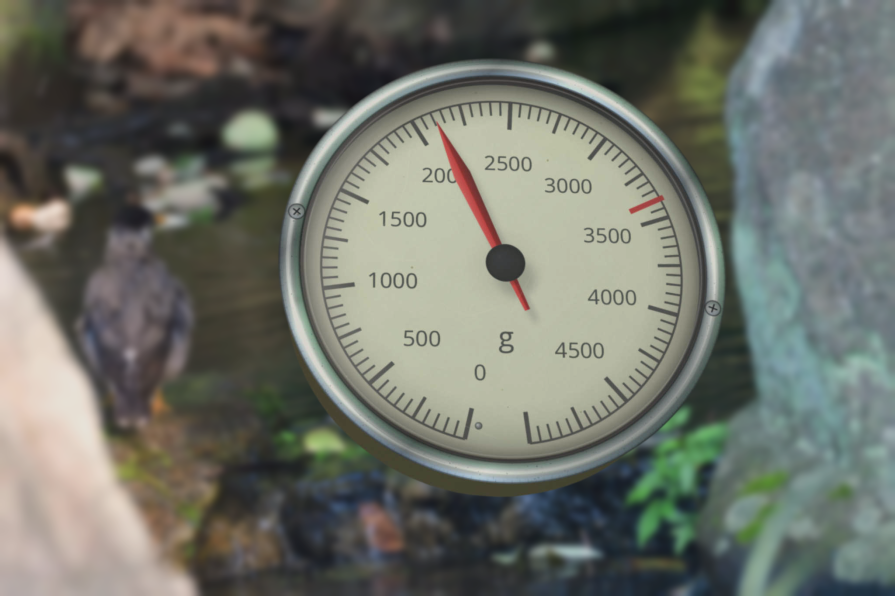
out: value=2100 unit=g
